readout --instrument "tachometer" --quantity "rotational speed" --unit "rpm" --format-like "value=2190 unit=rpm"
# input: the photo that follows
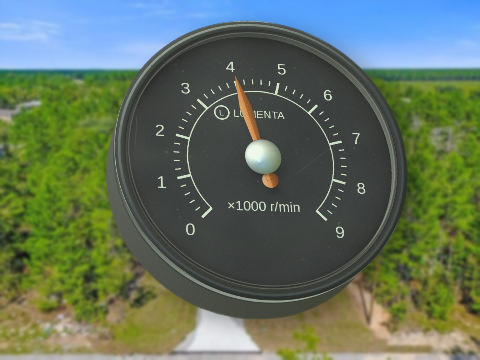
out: value=4000 unit=rpm
